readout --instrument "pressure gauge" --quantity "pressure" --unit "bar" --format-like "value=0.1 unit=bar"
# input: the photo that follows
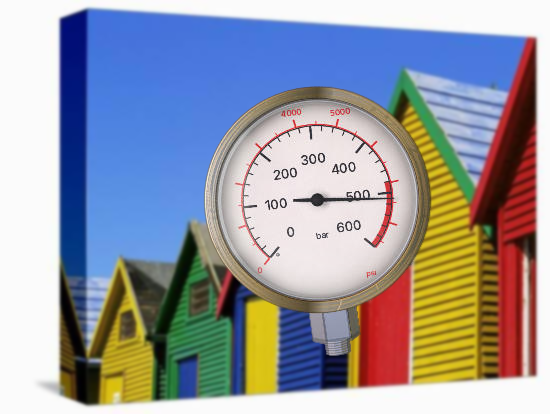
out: value=510 unit=bar
